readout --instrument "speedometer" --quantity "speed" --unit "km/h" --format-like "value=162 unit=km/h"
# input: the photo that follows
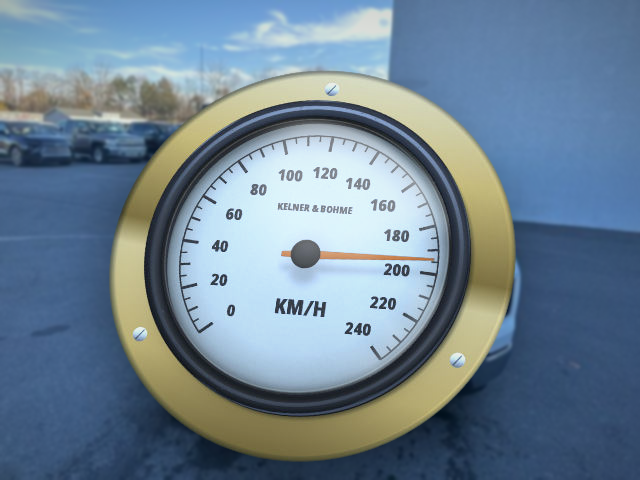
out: value=195 unit=km/h
